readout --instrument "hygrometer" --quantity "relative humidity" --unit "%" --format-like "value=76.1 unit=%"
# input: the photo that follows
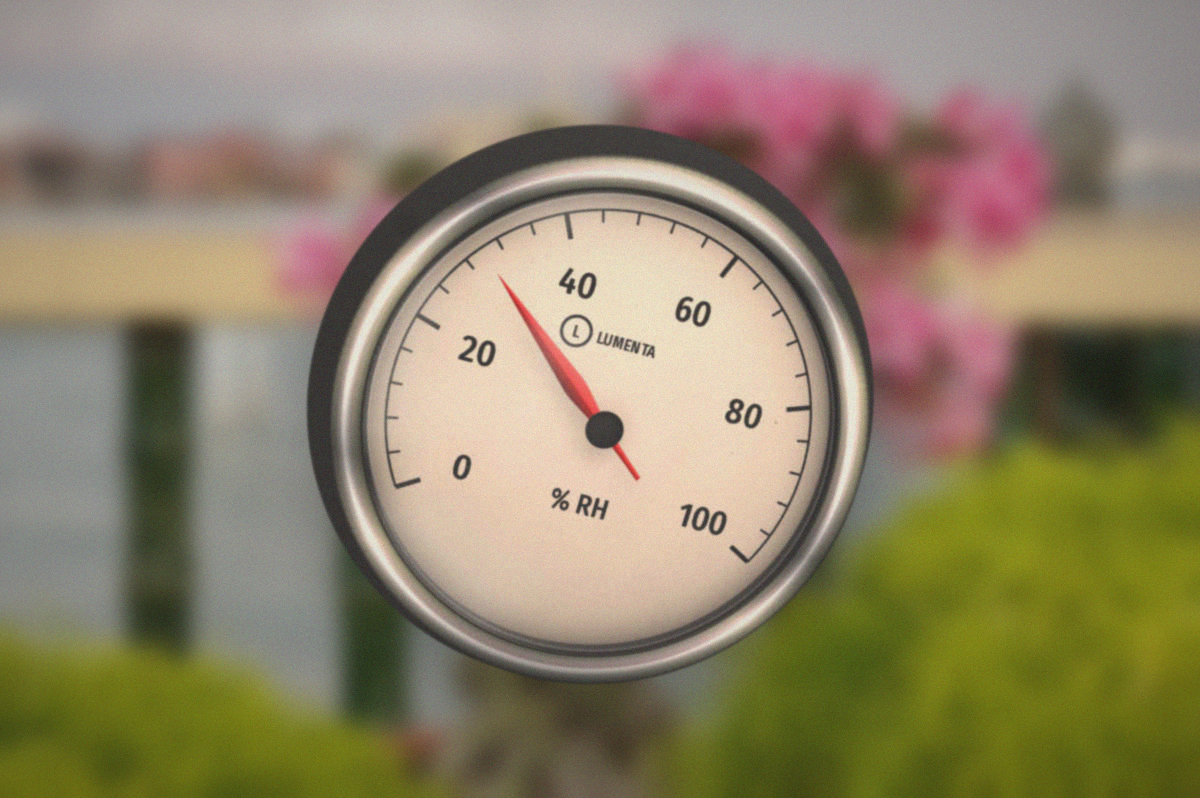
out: value=30 unit=%
